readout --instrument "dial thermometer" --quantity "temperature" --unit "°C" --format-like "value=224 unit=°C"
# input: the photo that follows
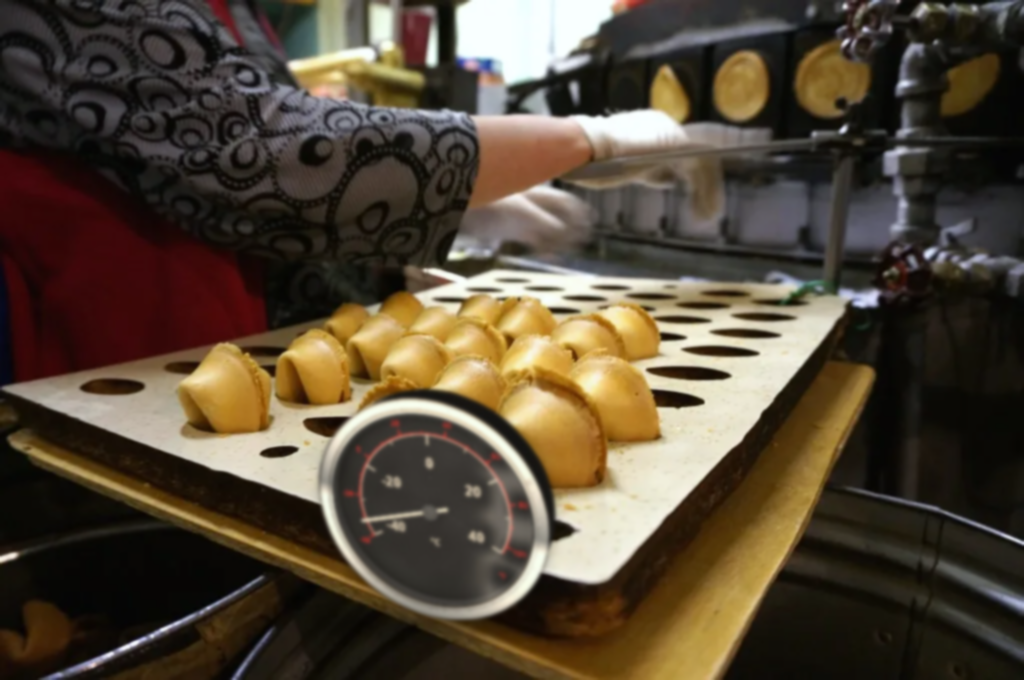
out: value=-35 unit=°C
